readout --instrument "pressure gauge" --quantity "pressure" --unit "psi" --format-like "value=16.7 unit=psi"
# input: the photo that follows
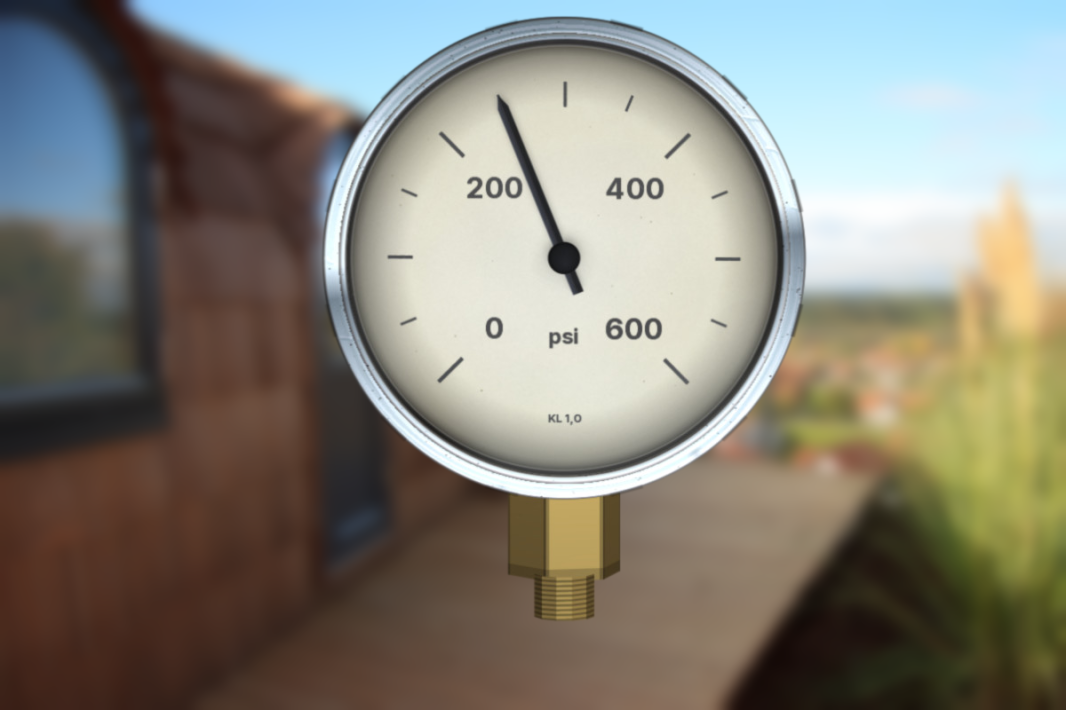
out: value=250 unit=psi
